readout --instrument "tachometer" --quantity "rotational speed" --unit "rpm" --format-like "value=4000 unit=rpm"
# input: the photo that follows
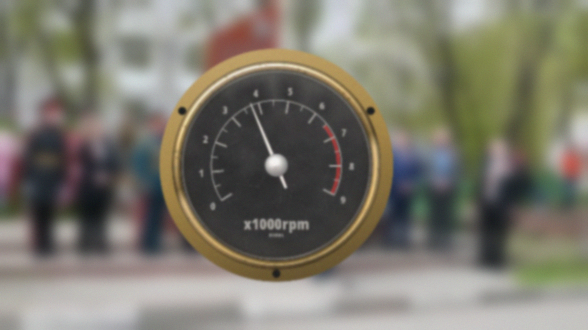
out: value=3750 unit=rpm
